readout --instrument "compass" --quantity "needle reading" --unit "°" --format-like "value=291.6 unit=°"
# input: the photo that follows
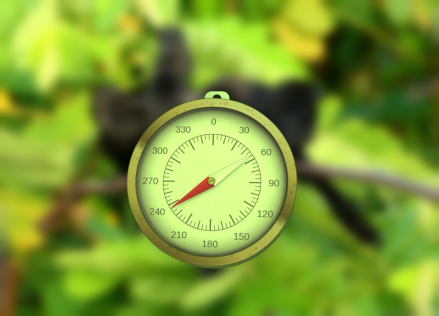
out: value=235 unit=°
